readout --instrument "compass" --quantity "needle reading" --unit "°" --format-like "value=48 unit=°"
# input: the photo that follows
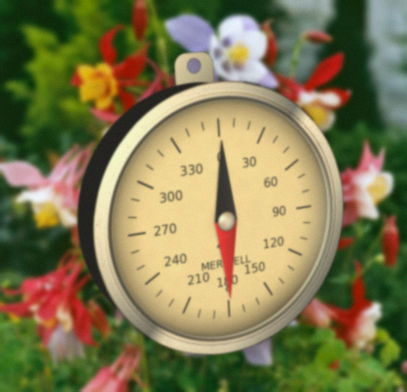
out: value=180 unit=°
